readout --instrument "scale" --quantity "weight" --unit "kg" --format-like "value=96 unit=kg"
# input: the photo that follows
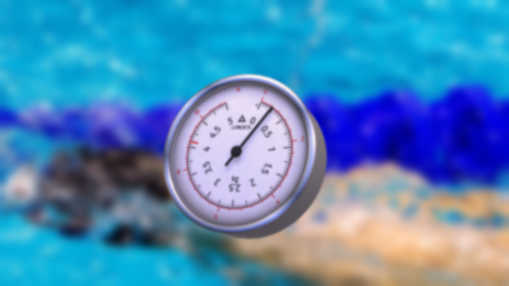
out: value=0.25 unit=kg
